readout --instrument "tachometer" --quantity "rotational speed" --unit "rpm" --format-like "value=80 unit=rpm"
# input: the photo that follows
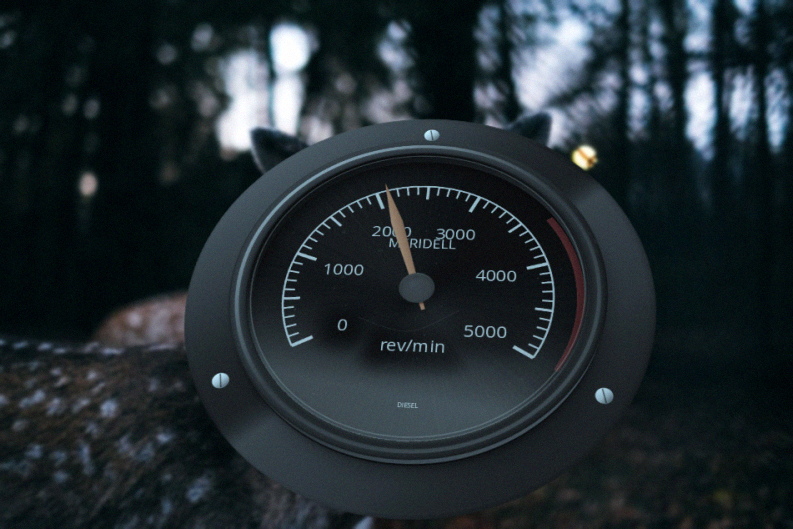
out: value=2100 unit=rpm
